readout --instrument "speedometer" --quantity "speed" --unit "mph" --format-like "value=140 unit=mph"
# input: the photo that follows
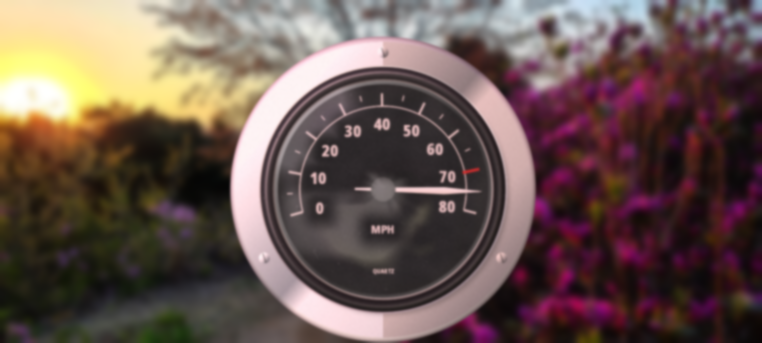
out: value=75 unit=mph
